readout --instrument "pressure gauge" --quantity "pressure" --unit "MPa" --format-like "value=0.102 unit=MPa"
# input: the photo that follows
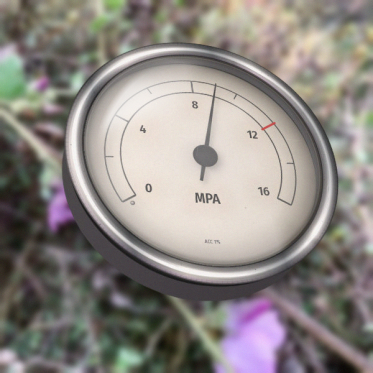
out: value=9 unit=MPa
